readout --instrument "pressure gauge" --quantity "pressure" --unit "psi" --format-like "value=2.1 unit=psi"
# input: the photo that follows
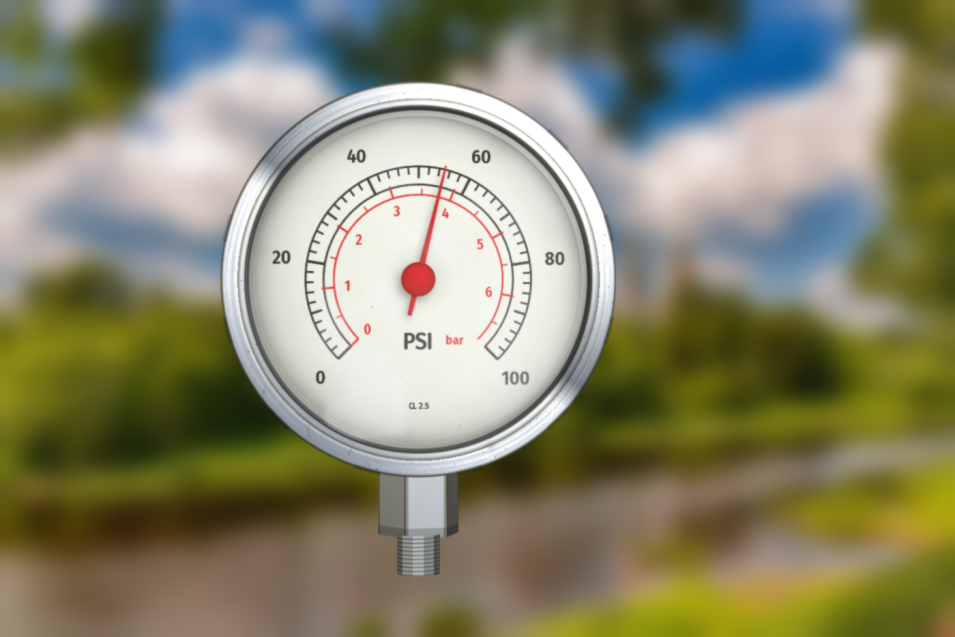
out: value=55 unit=psi
